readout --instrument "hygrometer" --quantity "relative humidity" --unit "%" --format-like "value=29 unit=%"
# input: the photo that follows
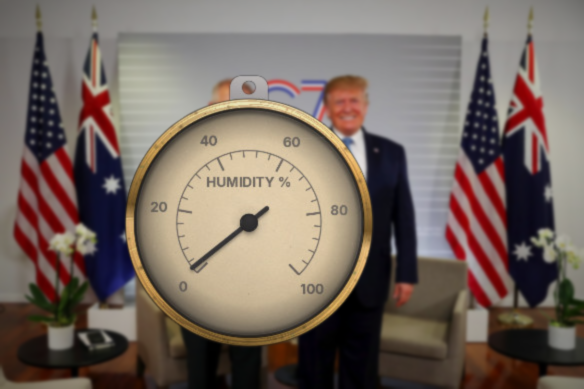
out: value=2 unit=%
